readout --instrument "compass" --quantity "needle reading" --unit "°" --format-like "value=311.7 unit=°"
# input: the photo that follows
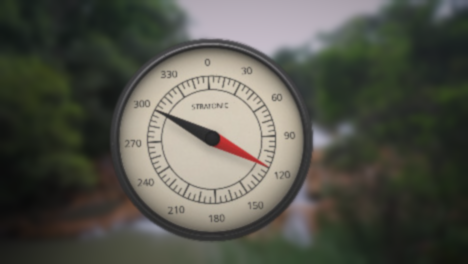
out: value=120 unit=°
